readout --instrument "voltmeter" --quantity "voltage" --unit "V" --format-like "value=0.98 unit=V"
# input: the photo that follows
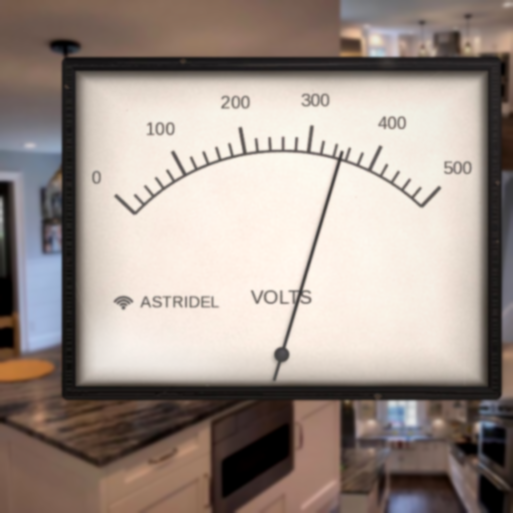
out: value=350 unit=V
